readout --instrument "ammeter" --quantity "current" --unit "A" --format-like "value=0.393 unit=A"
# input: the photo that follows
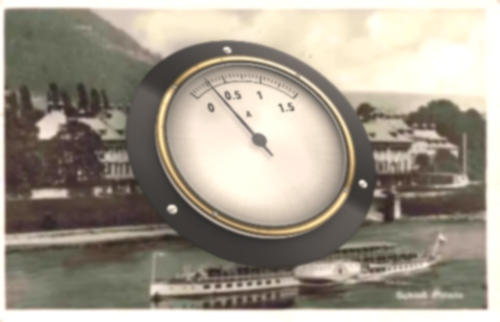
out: value=0.25 unit=A
